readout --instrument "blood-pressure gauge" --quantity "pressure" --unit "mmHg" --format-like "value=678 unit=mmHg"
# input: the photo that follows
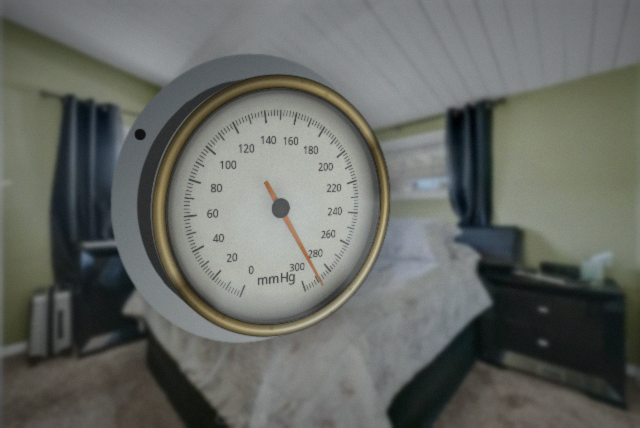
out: value=290 unit=mmHg
